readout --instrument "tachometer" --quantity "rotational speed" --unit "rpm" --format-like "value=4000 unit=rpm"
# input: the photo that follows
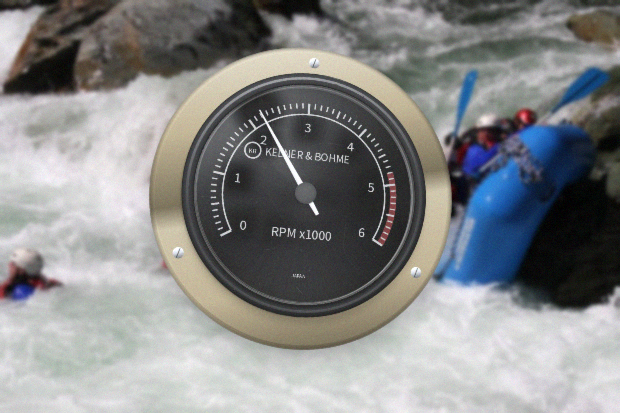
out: value=2200 unit=rpm
